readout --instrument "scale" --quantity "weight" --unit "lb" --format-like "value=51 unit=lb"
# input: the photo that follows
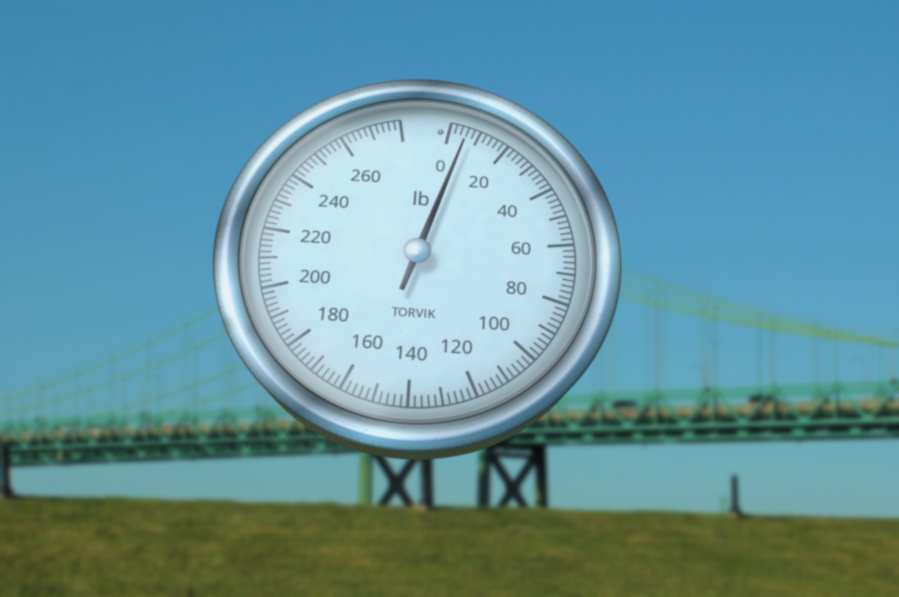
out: value=6 unit=lb
